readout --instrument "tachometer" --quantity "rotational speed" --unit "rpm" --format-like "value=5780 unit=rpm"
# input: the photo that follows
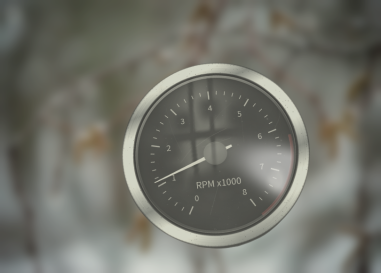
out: value=1100 unit=rpm
